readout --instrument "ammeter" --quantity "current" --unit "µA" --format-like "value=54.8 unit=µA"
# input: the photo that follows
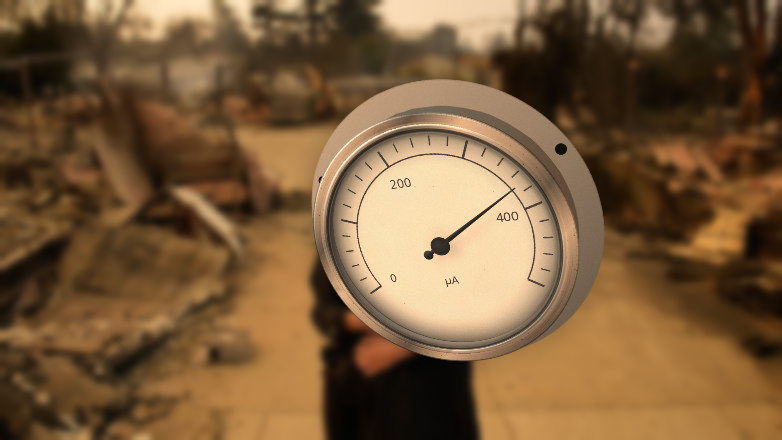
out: value=370 unit=µA
